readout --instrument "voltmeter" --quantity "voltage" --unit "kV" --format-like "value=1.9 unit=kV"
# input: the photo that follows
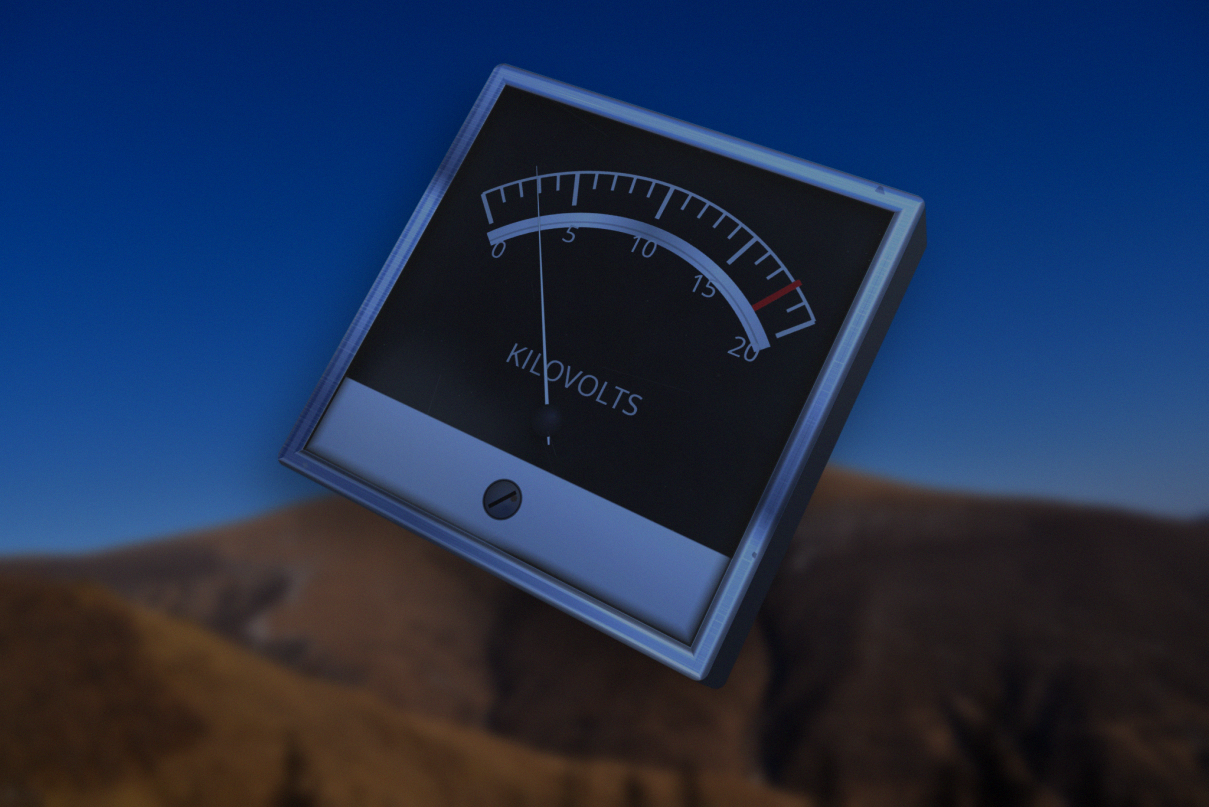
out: value=3 unit=kV
